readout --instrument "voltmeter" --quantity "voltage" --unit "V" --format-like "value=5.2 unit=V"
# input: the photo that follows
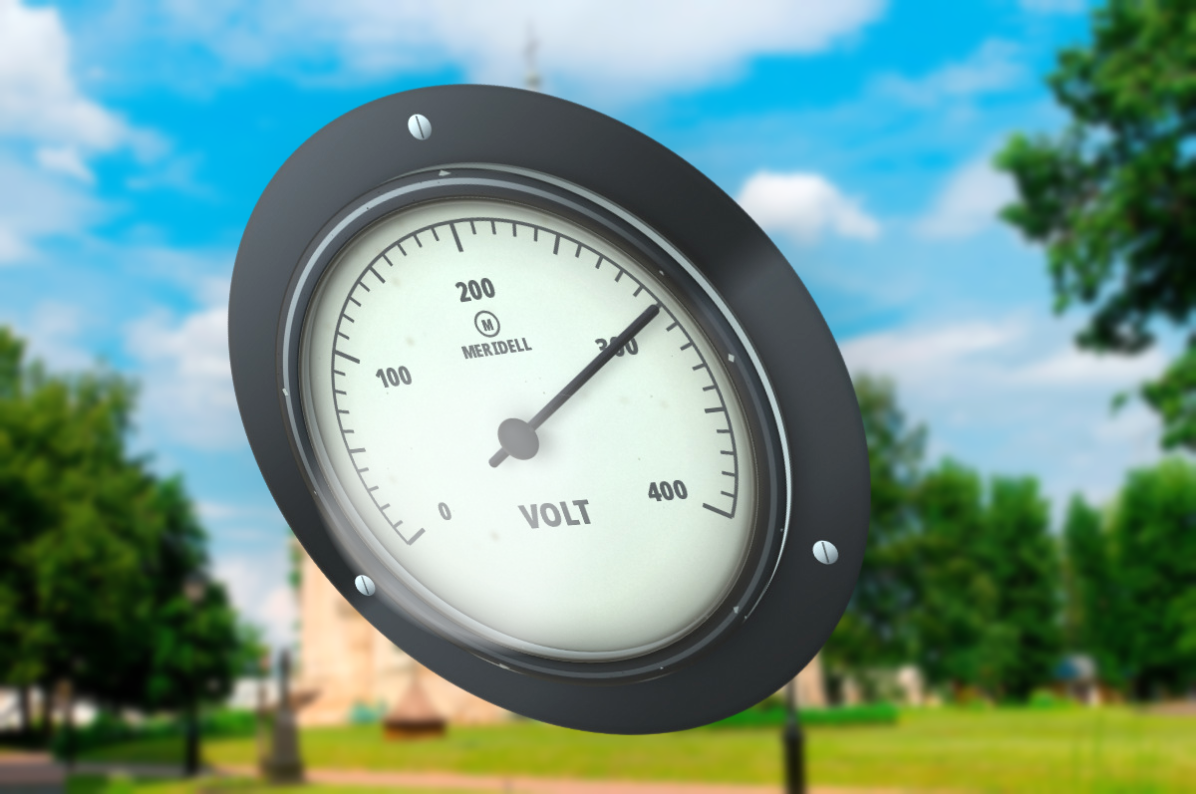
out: value=300 unit=V
